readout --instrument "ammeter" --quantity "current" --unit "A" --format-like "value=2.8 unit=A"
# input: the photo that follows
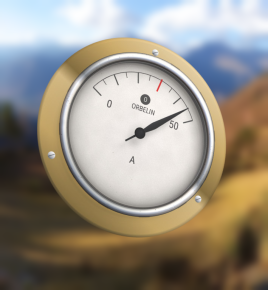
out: value=45 unit=A
